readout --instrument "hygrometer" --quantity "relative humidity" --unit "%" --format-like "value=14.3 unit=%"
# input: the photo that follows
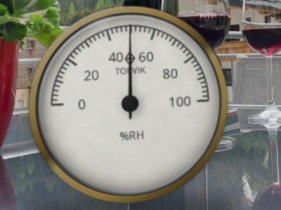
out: value=50 unit=%
